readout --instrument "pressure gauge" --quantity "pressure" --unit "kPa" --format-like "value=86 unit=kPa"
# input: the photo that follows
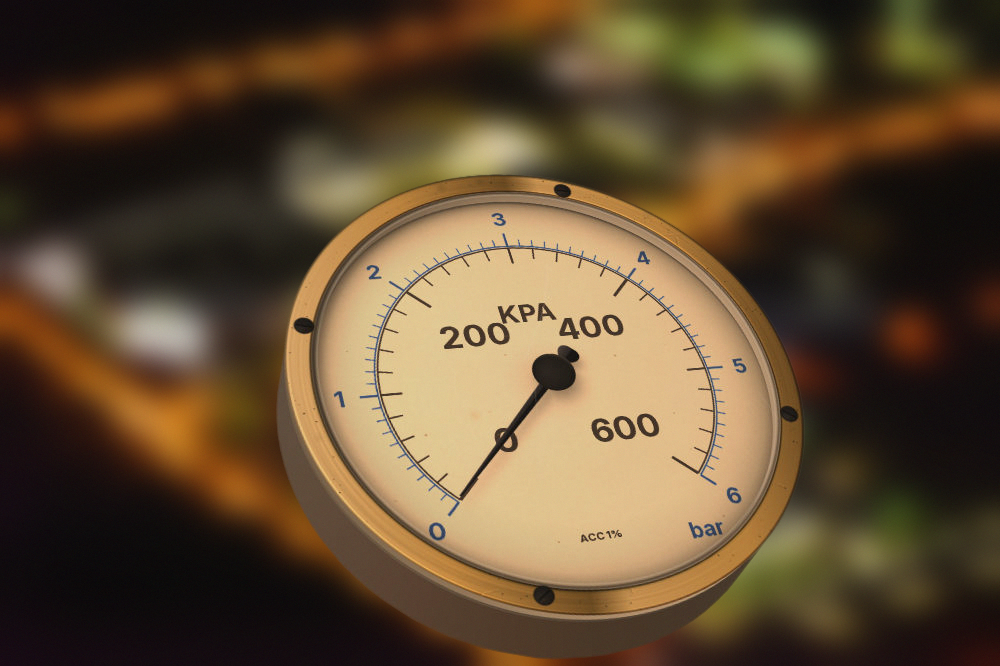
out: value=0 unit=kPa
